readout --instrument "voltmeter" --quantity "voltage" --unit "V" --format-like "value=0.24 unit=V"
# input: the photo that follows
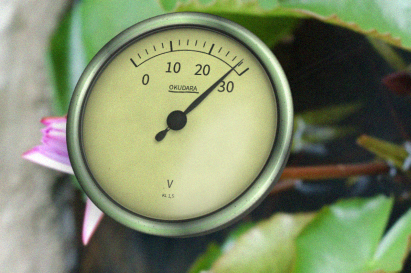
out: value=28 unit=V
